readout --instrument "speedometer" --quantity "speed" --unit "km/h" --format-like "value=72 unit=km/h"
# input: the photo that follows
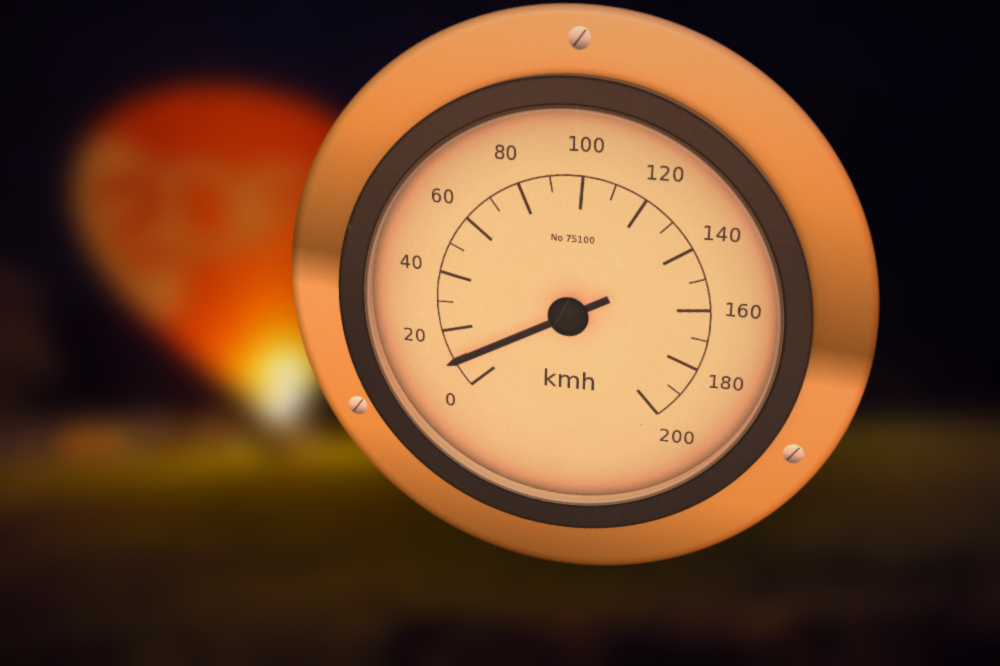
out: value=10 unit=km/h
